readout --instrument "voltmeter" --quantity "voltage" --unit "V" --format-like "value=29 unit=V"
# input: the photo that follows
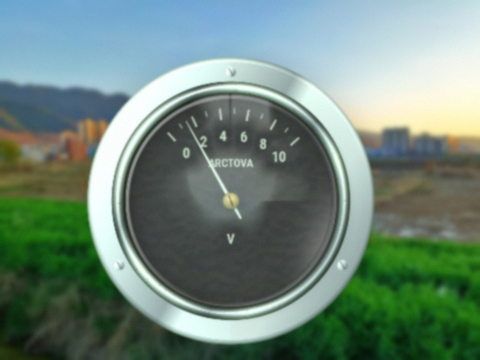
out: value=1.5 unit=V
